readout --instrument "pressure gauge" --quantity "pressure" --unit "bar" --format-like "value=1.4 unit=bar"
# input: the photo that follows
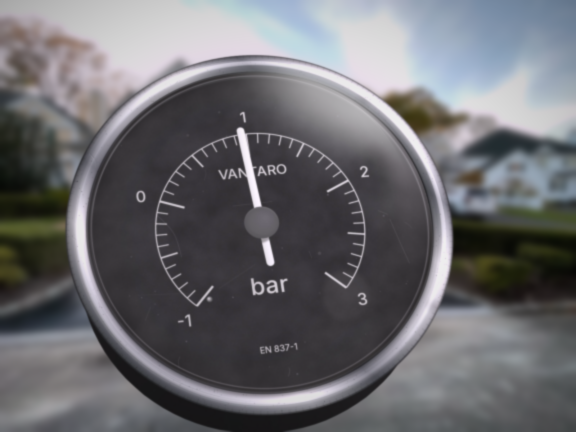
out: value=0.95 unit=bar
